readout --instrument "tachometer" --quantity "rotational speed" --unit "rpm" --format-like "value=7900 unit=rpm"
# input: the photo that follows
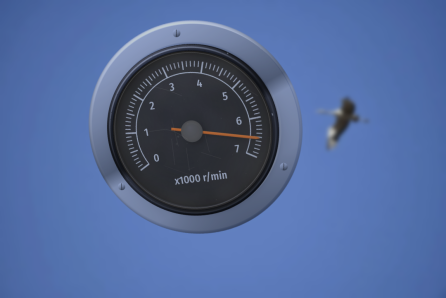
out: value=6500 unit=rpm
